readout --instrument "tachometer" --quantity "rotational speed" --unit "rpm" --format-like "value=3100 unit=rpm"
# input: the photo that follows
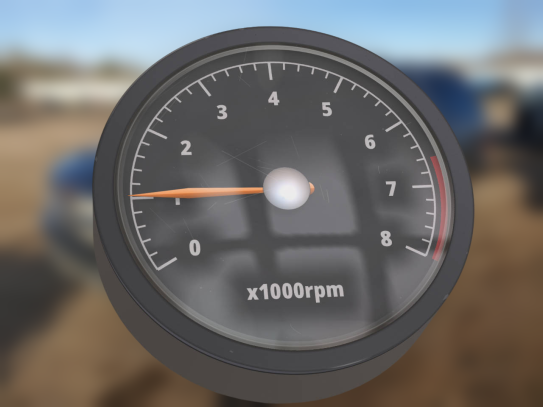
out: value=1000 unit=rpm
